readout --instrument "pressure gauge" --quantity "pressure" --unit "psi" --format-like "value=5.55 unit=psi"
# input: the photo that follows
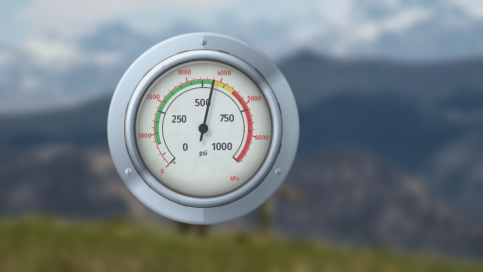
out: value=550 unit=psi
